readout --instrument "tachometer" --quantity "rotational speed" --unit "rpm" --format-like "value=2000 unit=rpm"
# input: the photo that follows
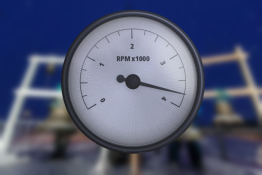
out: value=3750 unit=rpm
